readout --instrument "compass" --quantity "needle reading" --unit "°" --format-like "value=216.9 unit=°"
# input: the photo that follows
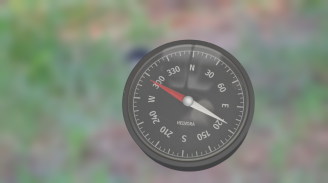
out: value=295 unit=°
